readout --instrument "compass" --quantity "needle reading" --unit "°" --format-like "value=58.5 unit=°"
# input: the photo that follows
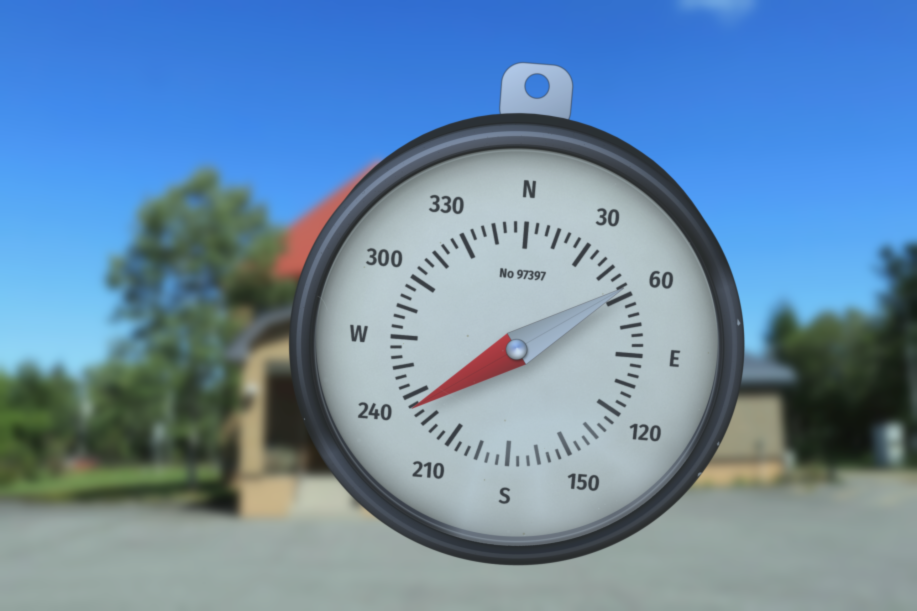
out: value=235 unit=°
